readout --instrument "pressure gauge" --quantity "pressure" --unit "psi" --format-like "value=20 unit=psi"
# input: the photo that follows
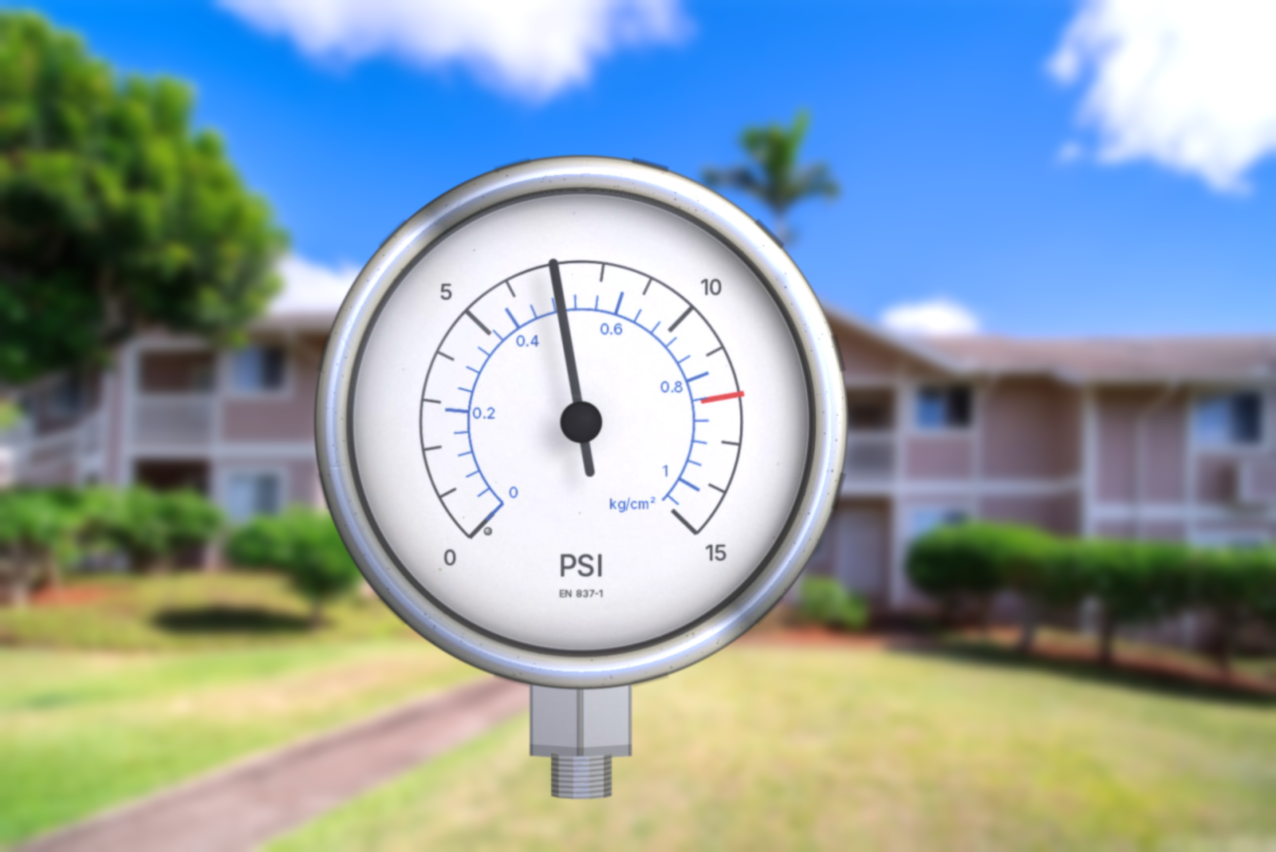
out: value=7 unit=psi
